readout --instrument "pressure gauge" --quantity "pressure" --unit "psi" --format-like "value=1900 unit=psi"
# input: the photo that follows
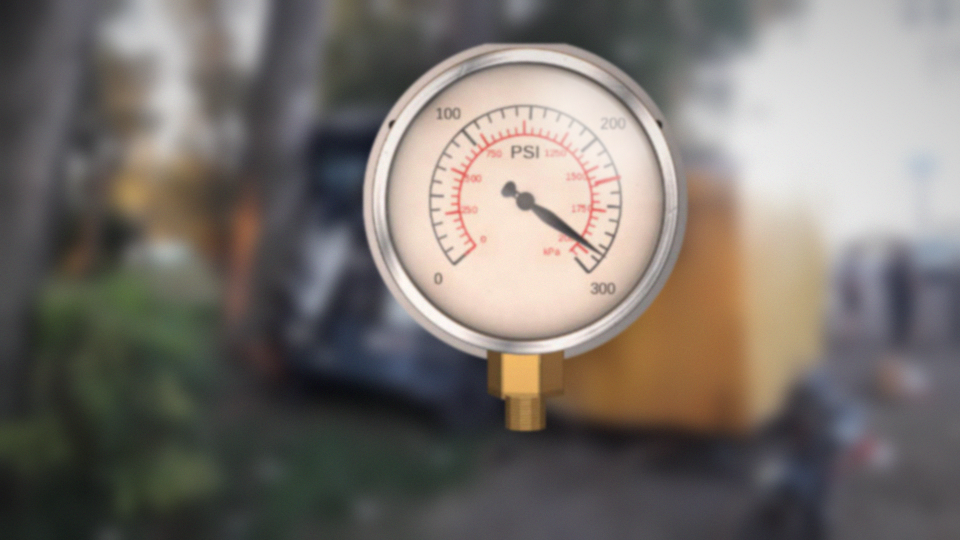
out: value=285 unit=psi
